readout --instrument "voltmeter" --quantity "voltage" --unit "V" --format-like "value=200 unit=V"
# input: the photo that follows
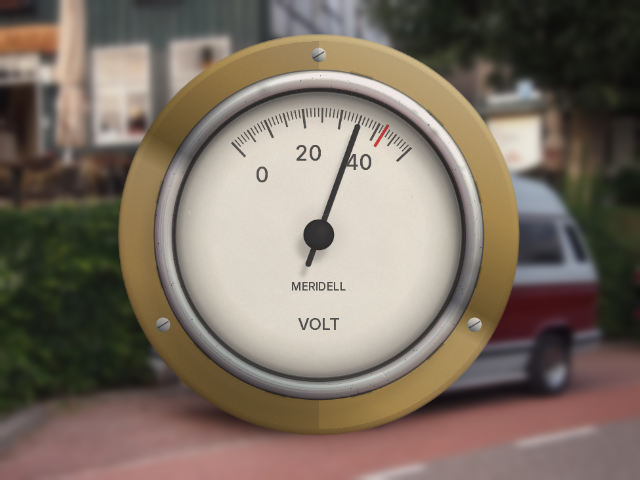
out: value=35 unit=V
